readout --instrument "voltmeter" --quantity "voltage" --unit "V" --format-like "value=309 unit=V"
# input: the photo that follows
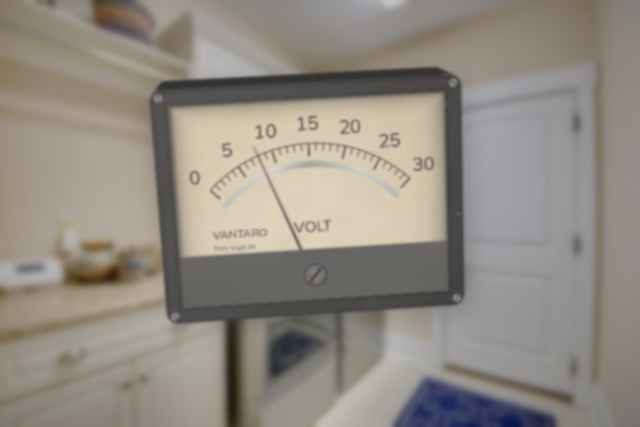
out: value=8 unit=V
